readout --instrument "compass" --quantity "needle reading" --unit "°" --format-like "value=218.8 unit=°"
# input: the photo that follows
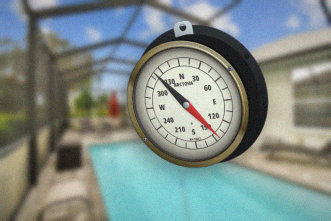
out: value=142.5 unit=°
